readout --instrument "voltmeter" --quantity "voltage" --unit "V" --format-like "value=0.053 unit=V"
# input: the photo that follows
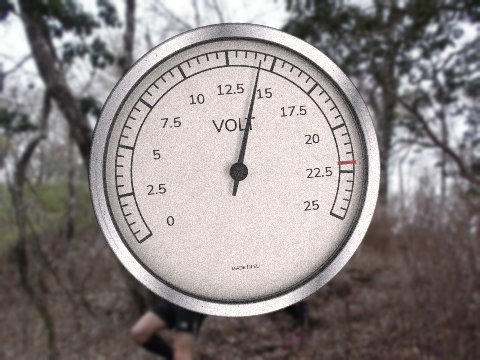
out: value=14.25 unit=V
